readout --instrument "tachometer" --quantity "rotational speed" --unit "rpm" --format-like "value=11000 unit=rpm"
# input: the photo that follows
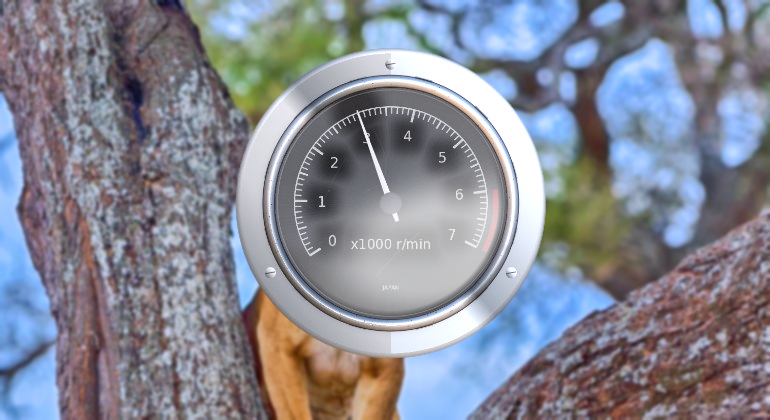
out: value=3000 unit=rpm
